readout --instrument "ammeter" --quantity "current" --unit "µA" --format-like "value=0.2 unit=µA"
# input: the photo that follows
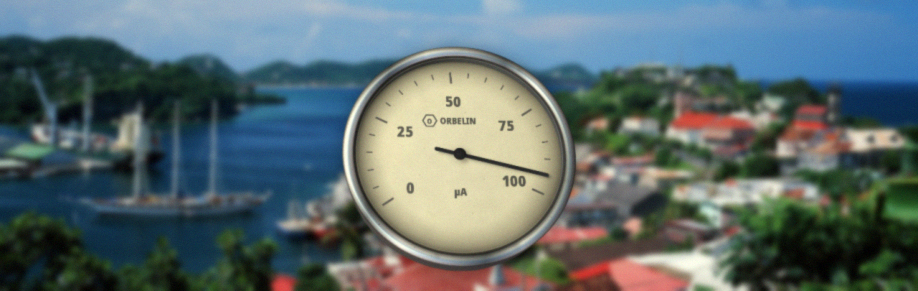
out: value=95 unit=µA
